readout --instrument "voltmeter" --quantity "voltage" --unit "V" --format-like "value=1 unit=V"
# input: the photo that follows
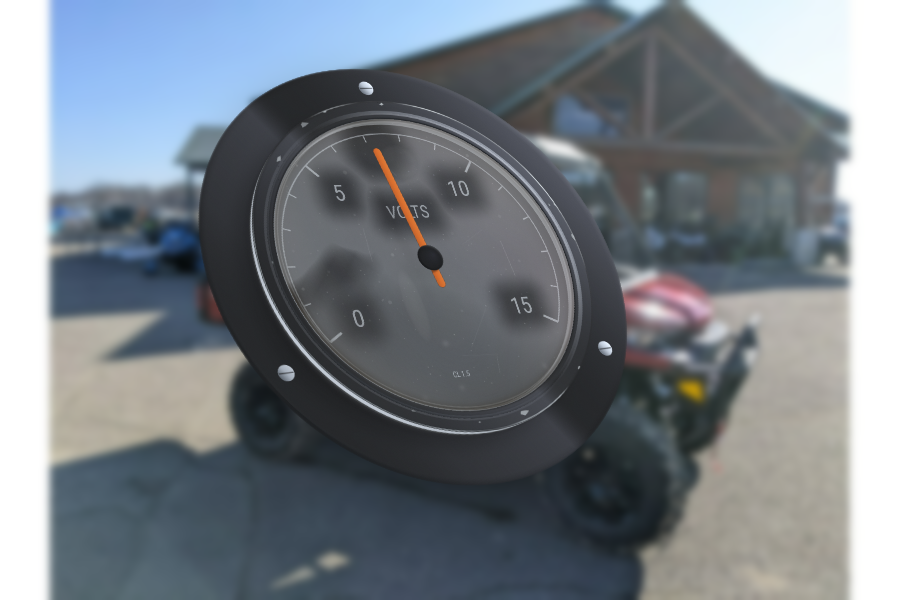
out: value=7 unit=V
